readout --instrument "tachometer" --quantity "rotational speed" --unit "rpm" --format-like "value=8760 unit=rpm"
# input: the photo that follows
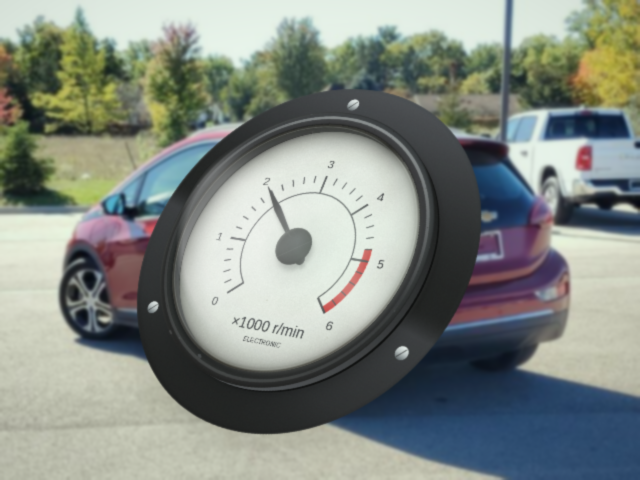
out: value=2000 unit=rpm
